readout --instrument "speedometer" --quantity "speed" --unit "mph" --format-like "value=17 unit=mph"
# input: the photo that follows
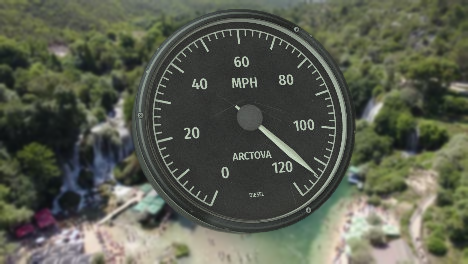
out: value=114 unit=mph
